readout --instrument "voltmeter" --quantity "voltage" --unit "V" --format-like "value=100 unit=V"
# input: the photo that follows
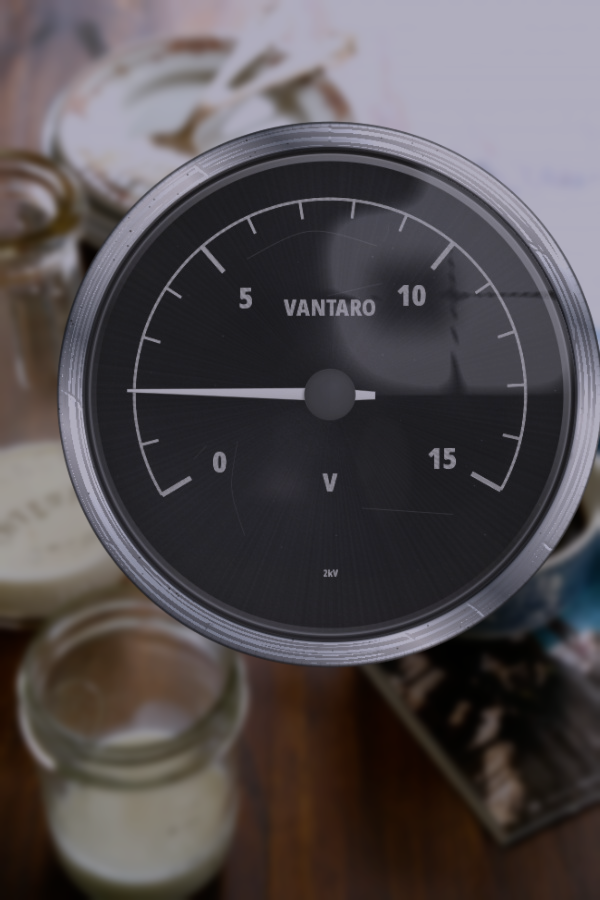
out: value=2 unit=V
